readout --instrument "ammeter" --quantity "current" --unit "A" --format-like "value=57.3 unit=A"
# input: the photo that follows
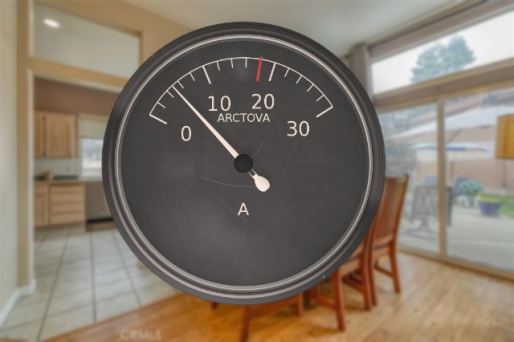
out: value=5 unit=A
